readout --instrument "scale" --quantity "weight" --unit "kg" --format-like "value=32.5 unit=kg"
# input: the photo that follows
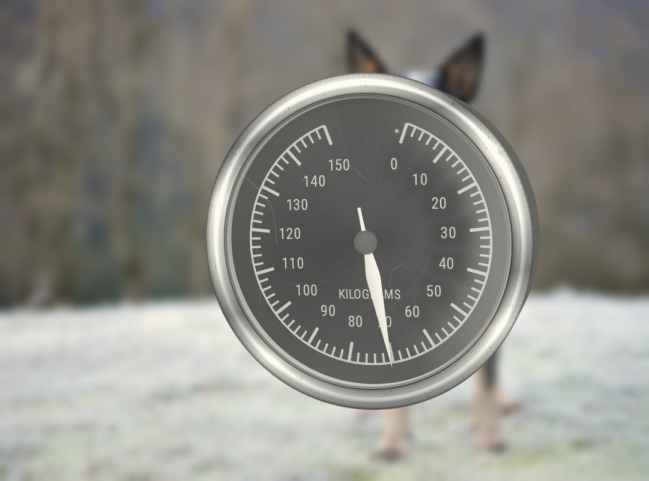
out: value=70 unit=kg
